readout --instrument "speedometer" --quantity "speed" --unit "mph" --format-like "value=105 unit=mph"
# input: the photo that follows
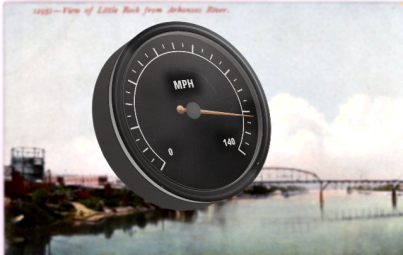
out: value=122.5 unit=mph
